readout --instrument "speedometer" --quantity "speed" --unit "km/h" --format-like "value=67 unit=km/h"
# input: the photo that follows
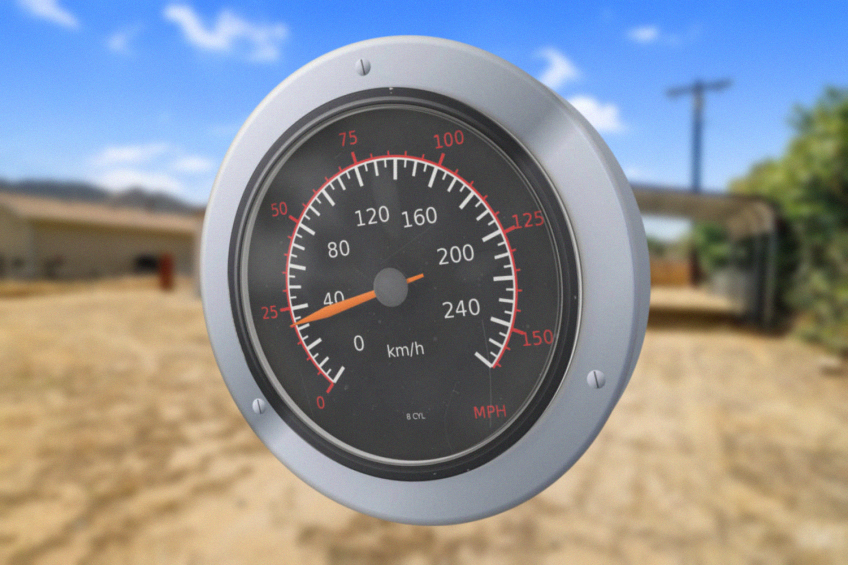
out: value=32.5 unit=km/h
